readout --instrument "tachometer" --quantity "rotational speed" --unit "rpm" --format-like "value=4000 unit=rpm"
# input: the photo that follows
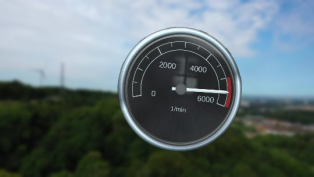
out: value=5500 unit=rpm
